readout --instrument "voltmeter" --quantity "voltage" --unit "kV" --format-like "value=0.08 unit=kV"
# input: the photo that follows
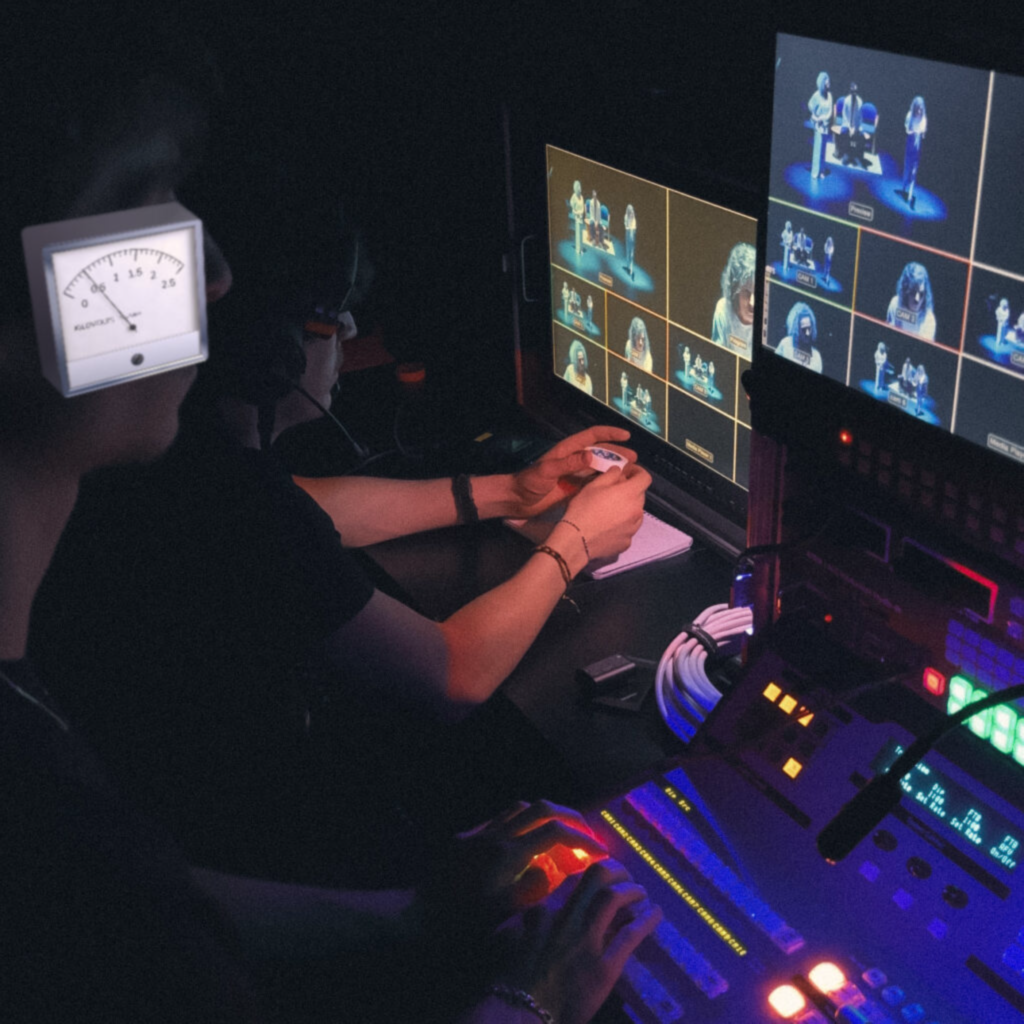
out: value=0.5 unit=kV
